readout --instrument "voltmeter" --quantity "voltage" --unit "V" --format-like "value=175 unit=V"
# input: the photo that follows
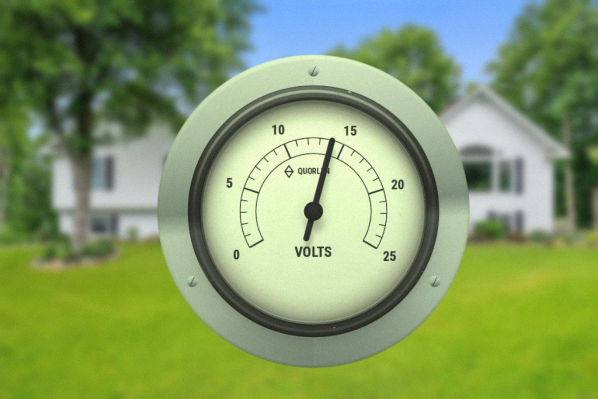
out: value=14 unit=V
